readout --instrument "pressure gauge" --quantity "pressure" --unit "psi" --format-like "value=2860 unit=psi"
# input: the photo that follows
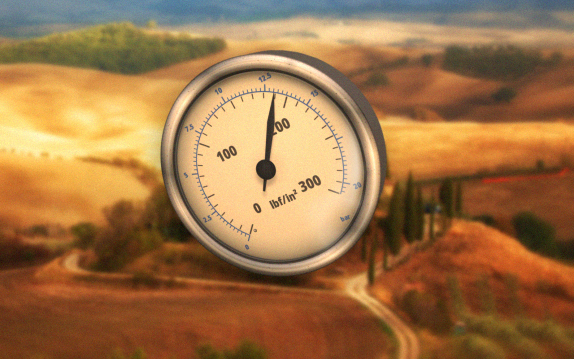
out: value=190 unit=psi
